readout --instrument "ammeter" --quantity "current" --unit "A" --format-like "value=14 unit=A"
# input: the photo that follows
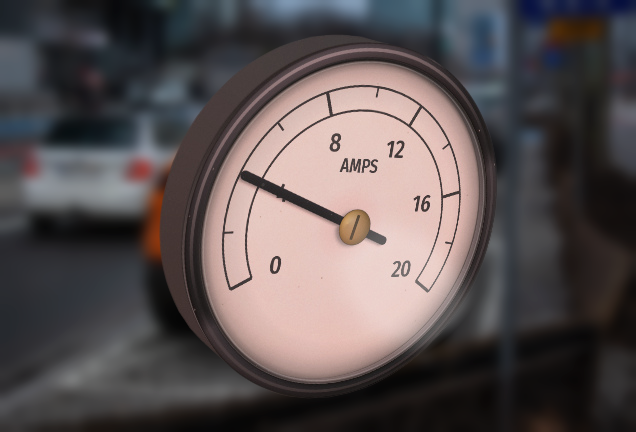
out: value=4 unit=A
